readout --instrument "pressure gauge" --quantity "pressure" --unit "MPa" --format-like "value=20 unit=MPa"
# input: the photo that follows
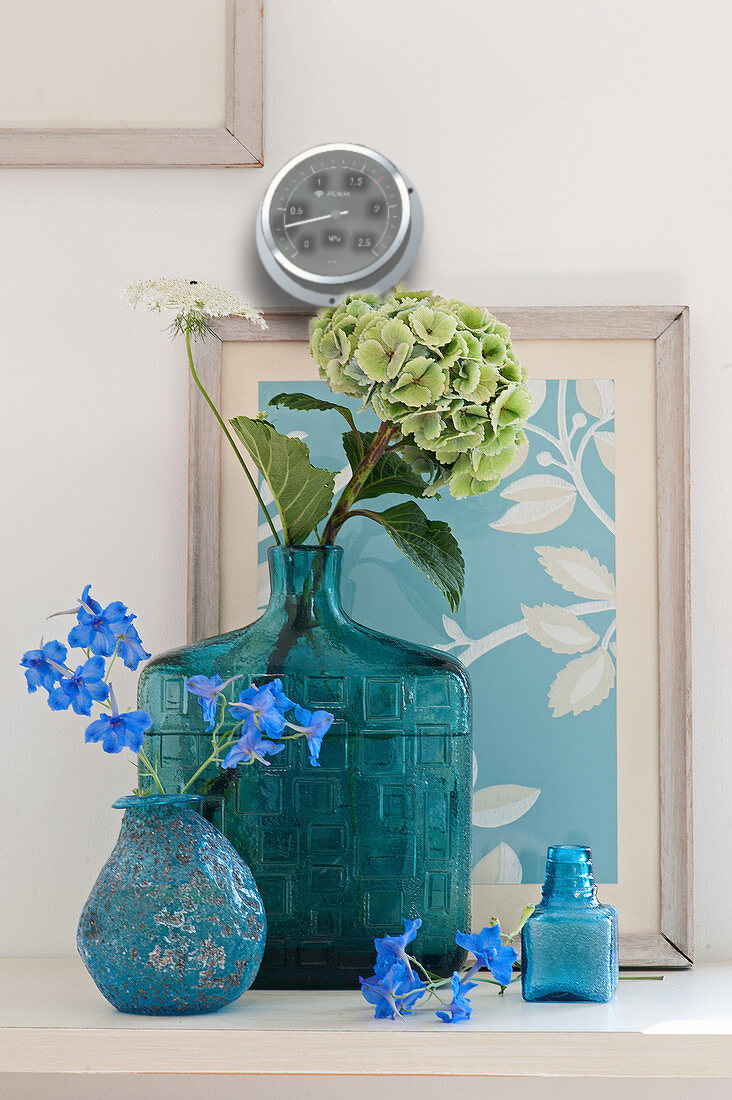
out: value=0.3 unit=MPa
